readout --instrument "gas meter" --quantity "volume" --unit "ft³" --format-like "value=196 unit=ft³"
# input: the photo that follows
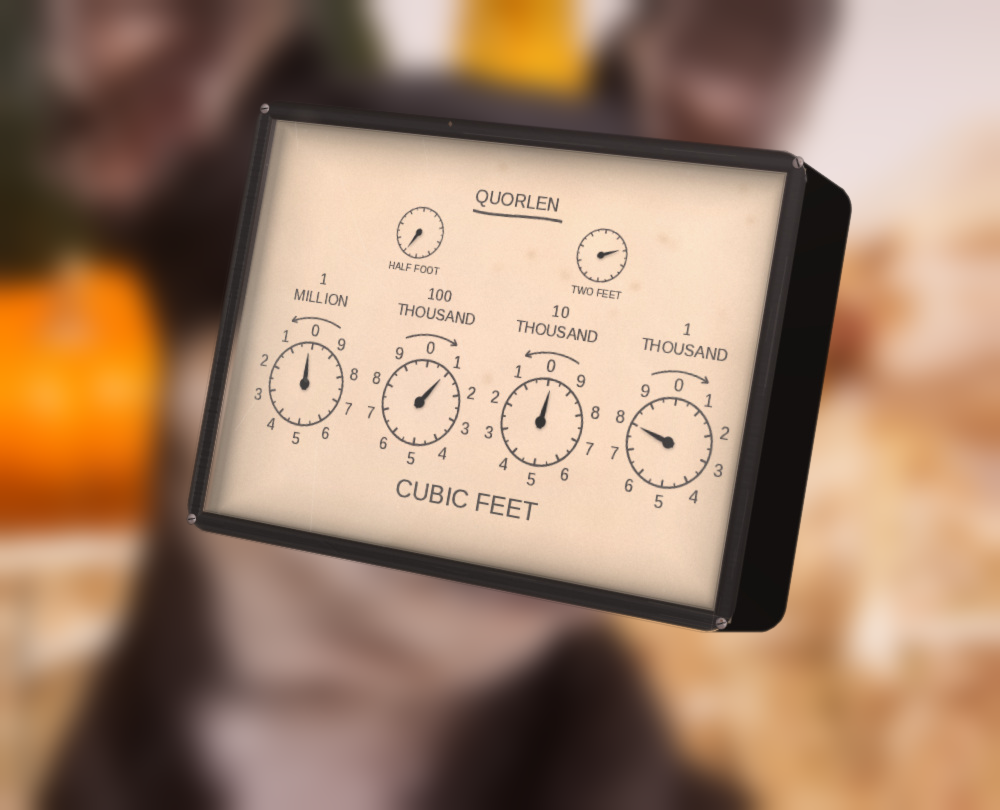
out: value=9800 unit=ft³
